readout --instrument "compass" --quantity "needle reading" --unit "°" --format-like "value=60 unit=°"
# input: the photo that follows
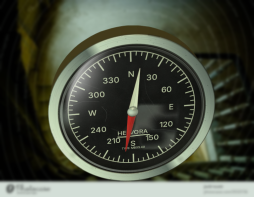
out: value=190 unit=°
